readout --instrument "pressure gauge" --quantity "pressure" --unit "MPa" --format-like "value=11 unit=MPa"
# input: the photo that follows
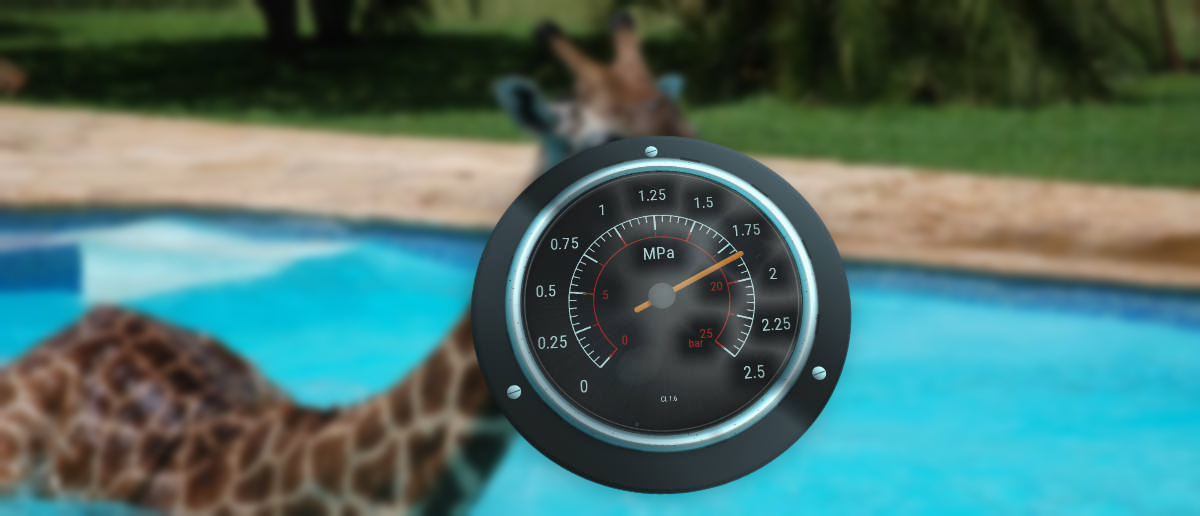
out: value=1.85 unit=MPa
